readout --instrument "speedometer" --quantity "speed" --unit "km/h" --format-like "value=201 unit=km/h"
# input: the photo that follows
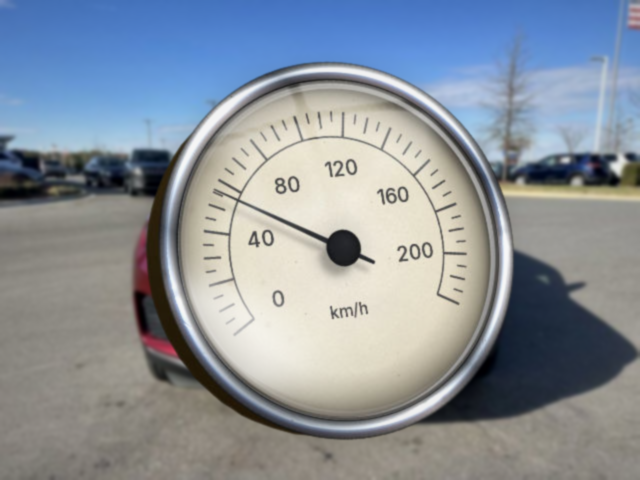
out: value=55 unit=km/h
